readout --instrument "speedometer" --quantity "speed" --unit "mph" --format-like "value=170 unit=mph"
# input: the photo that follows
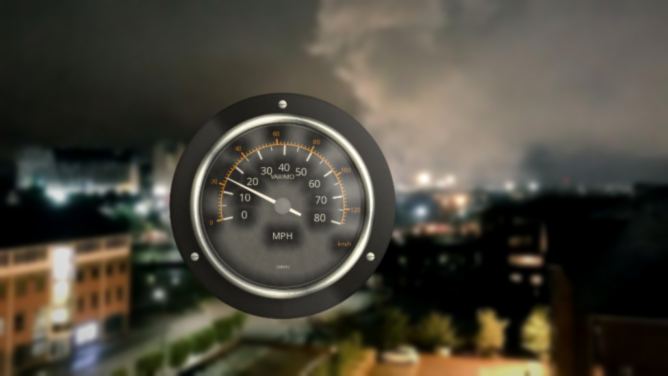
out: value=15 unit=mph
